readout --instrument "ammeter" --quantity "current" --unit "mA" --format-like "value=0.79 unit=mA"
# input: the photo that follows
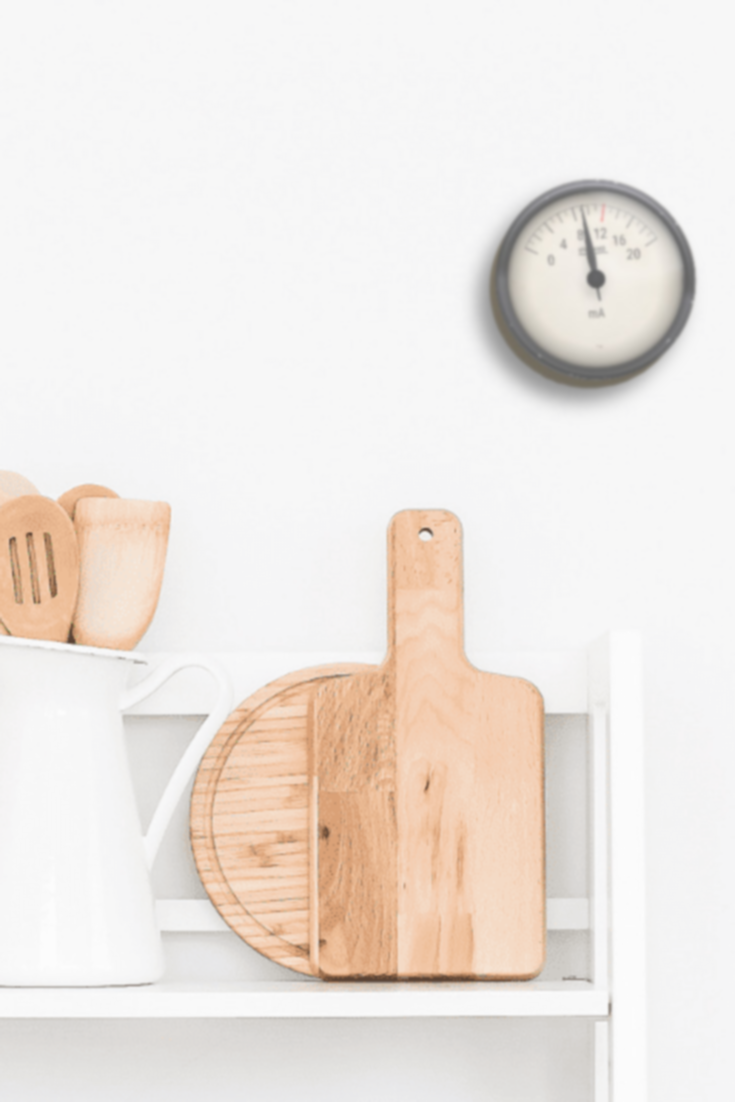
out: value=9 unit=mA
